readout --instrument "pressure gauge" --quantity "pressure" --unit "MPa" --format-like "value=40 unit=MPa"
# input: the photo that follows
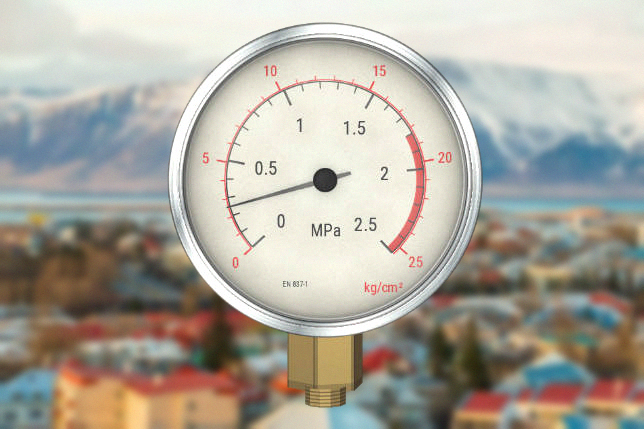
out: value=0.25 unit=MPa
